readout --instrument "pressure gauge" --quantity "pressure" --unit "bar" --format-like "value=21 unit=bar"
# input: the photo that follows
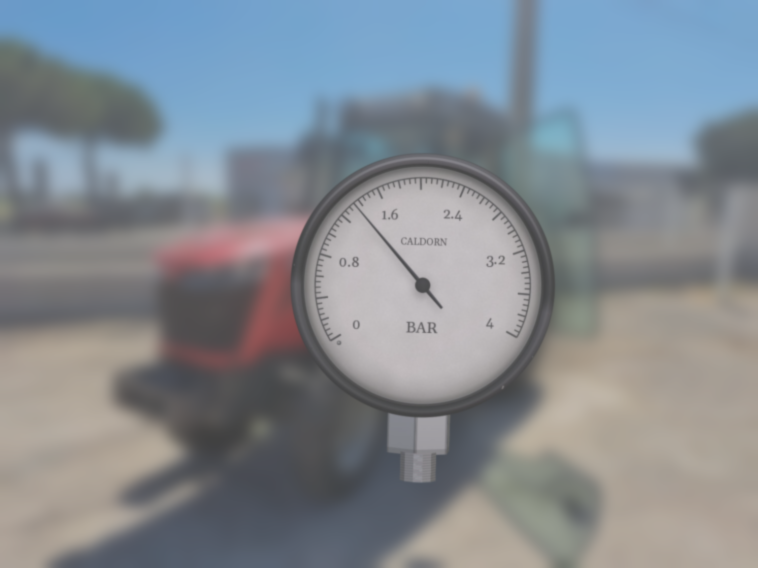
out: value=1.35 unit=bar
